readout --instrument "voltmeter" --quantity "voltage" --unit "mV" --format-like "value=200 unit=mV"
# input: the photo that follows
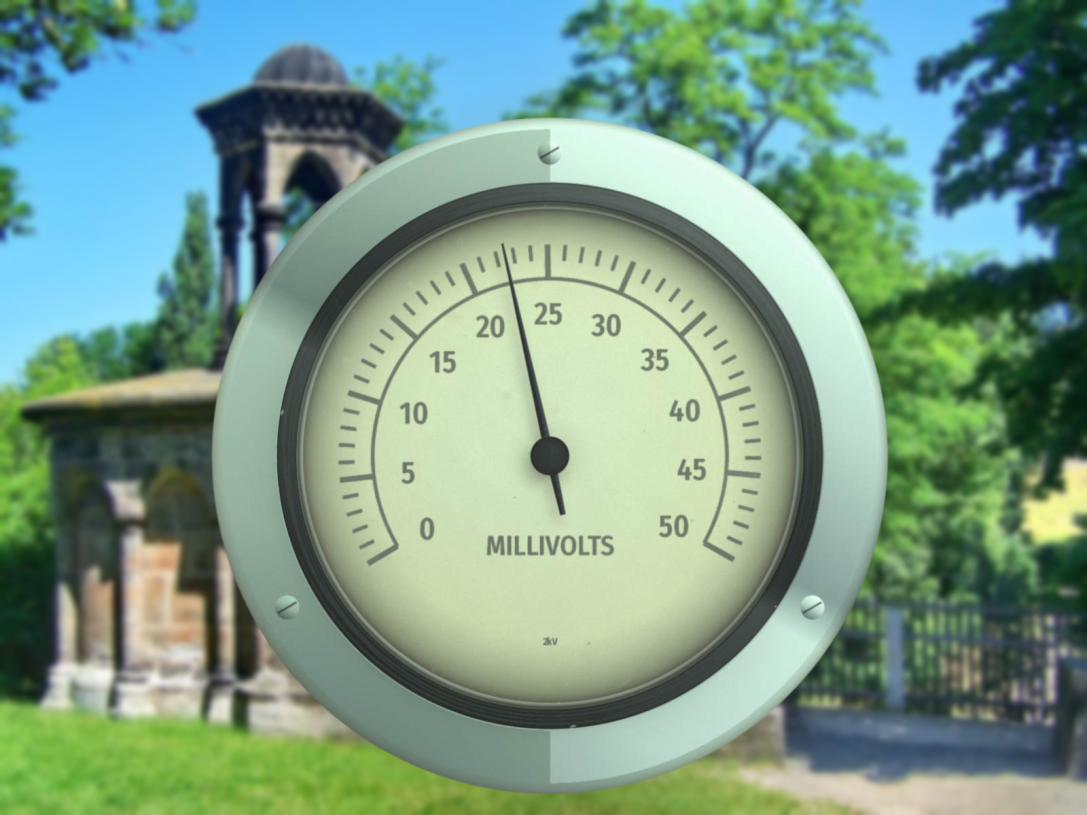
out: value=22.5 unit=mV
